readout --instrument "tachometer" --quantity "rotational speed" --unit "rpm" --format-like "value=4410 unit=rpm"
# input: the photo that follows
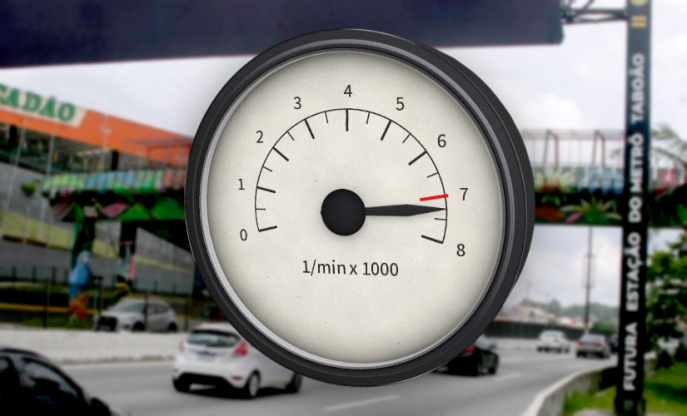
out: value=7250 unit=rpm
